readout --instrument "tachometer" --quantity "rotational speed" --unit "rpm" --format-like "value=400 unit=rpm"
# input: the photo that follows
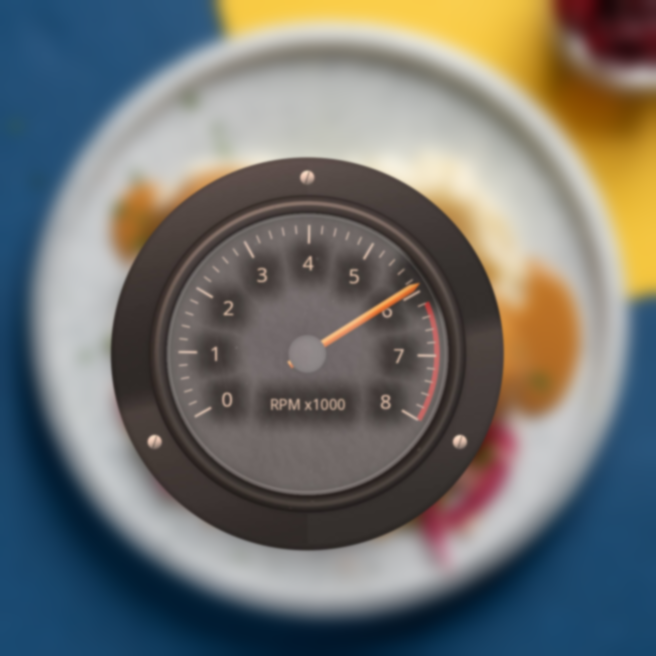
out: value=5900 unit=rpm
